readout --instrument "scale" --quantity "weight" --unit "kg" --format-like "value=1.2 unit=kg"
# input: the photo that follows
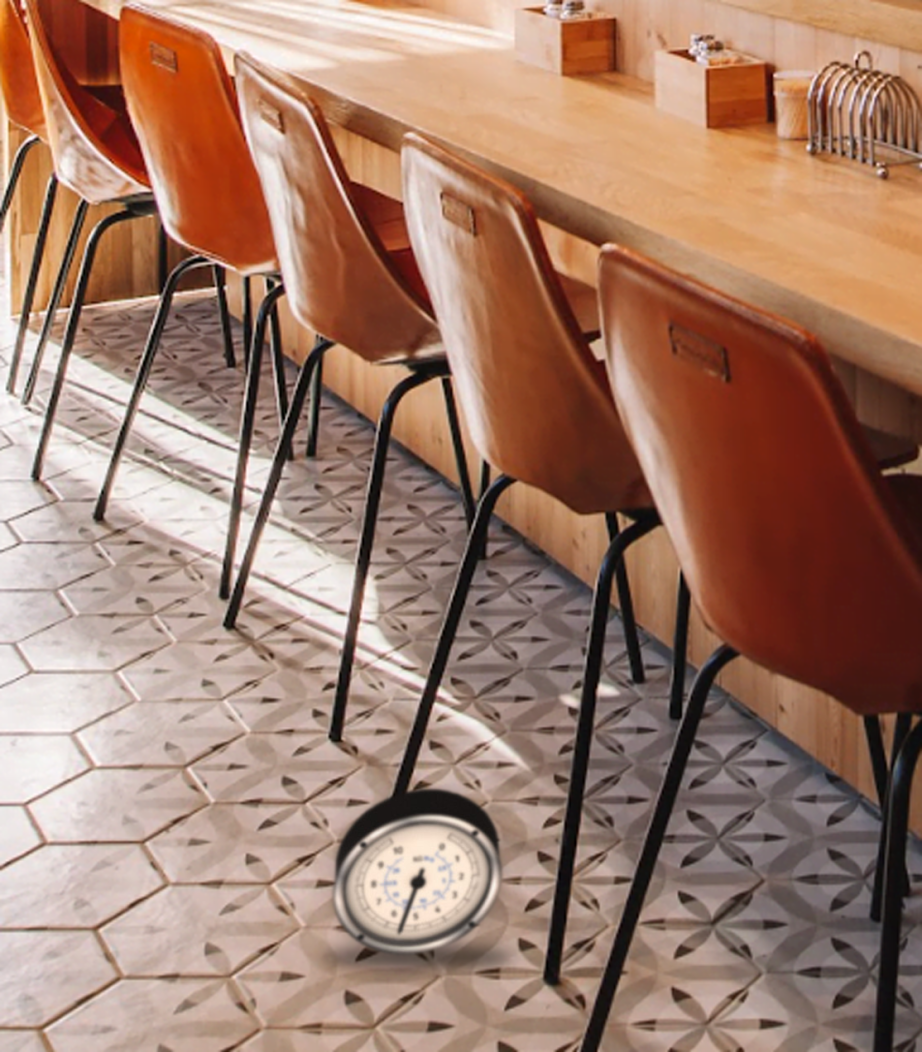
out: value=5.5 unit=kg
